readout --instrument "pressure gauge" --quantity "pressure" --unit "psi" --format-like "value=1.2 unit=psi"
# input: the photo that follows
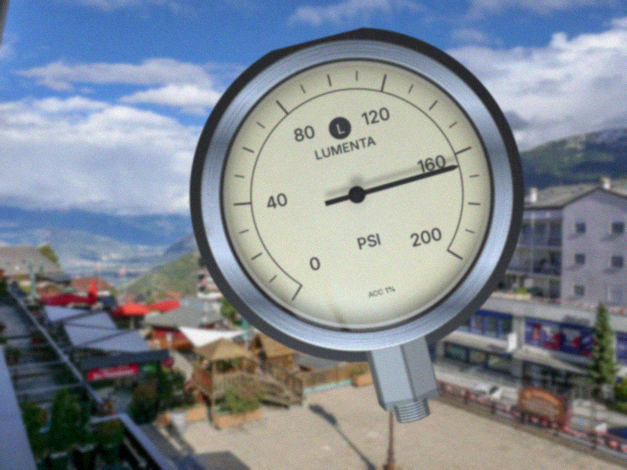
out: value=165 unit=psi
